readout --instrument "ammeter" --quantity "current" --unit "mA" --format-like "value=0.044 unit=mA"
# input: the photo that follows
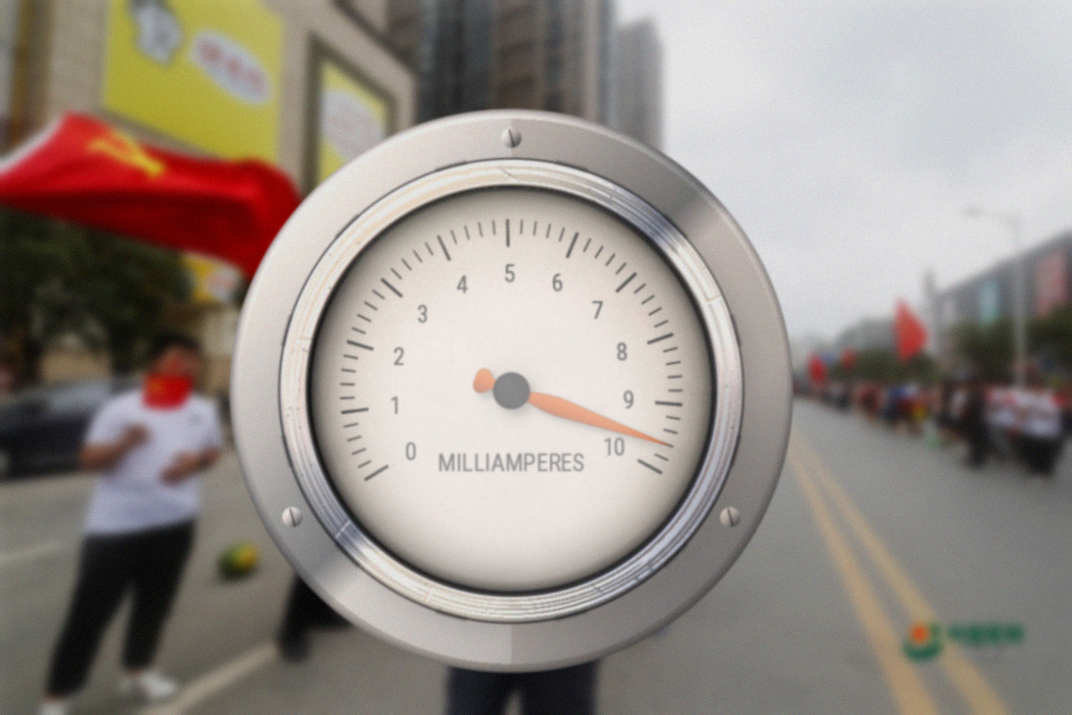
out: value=9.6 unit=mA
